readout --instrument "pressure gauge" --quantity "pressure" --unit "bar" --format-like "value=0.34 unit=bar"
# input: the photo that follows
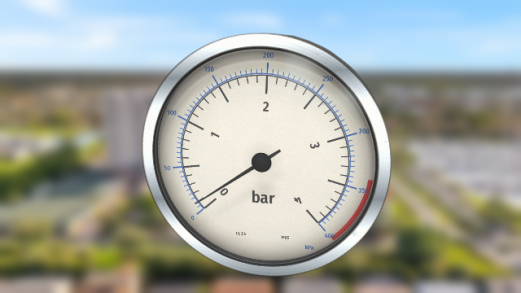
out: value=0.1 unit=bar
